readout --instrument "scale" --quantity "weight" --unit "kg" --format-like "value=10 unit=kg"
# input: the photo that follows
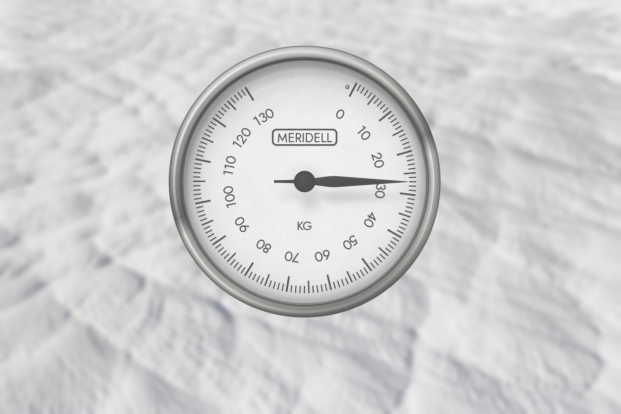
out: value=27 unit=kg
